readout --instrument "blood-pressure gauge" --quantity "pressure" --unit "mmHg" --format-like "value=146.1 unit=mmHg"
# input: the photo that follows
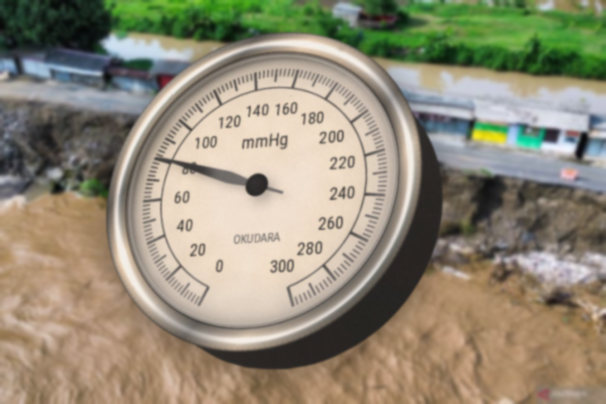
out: value=80 unit=mmHg
